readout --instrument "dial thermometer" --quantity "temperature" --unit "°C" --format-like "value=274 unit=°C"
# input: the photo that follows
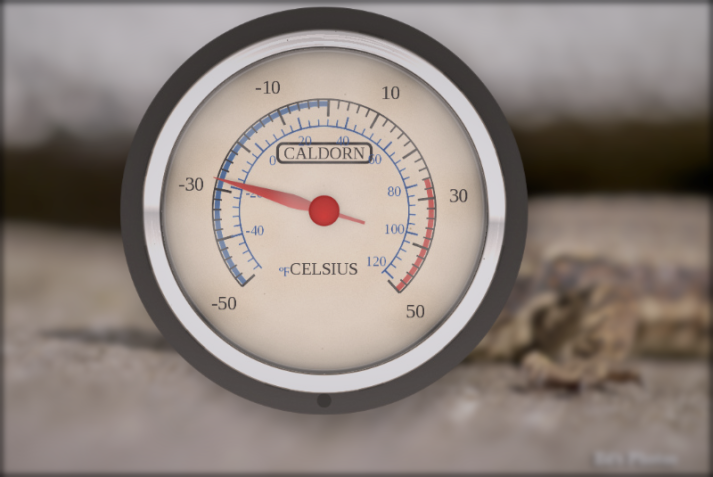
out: value=-28 unit=°C
